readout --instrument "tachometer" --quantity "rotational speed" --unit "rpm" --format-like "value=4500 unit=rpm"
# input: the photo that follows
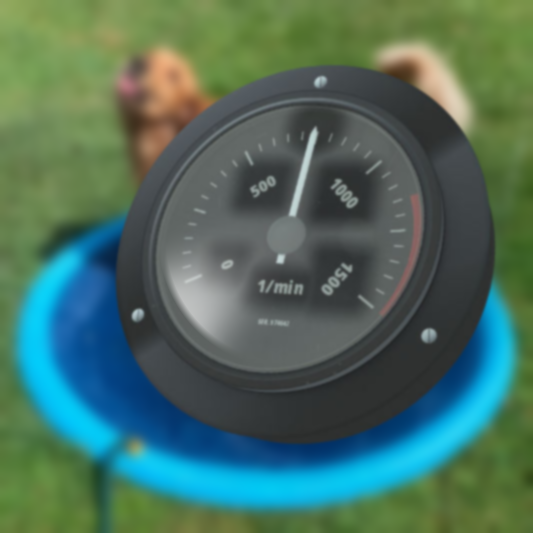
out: value=750 unit=rpm
